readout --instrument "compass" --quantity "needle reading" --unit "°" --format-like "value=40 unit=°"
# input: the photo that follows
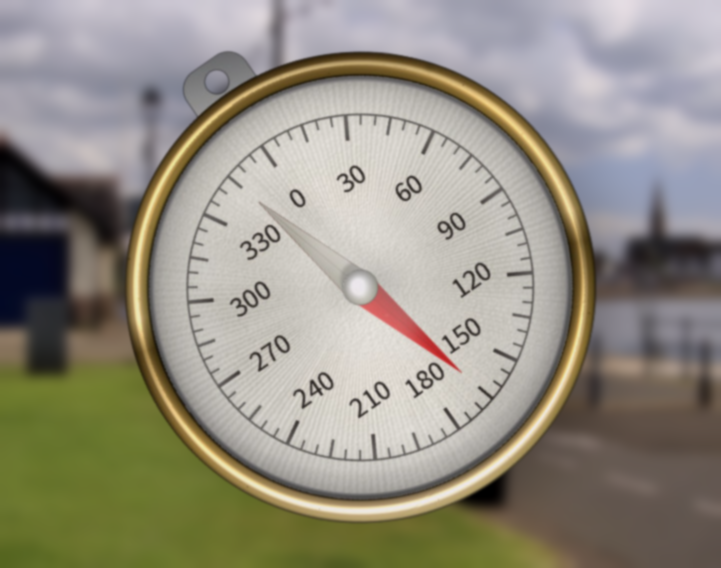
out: value=165 unit=°
